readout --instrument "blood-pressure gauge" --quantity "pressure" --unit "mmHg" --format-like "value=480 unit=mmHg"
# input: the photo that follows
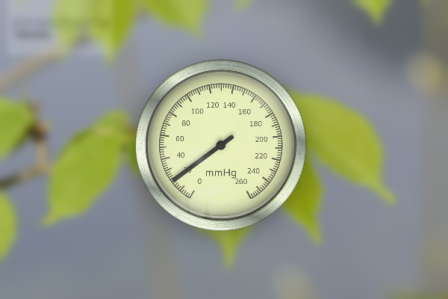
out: value=20 unit=mmHg
